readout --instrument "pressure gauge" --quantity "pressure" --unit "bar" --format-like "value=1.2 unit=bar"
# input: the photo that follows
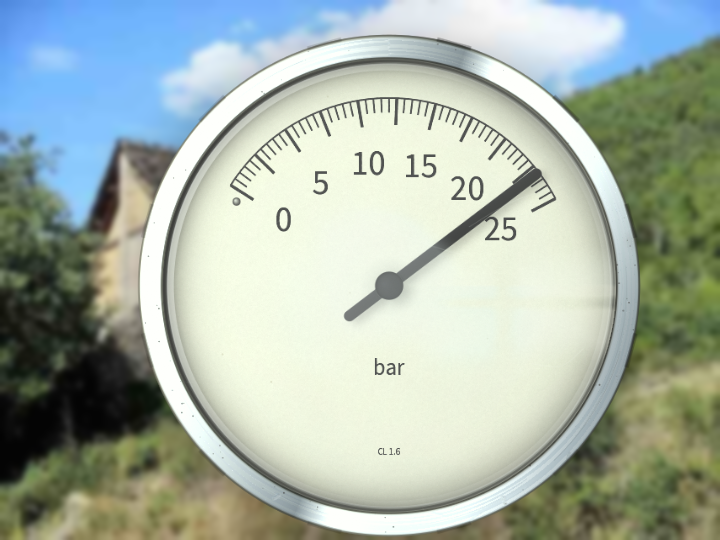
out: value=23 unit=bar
